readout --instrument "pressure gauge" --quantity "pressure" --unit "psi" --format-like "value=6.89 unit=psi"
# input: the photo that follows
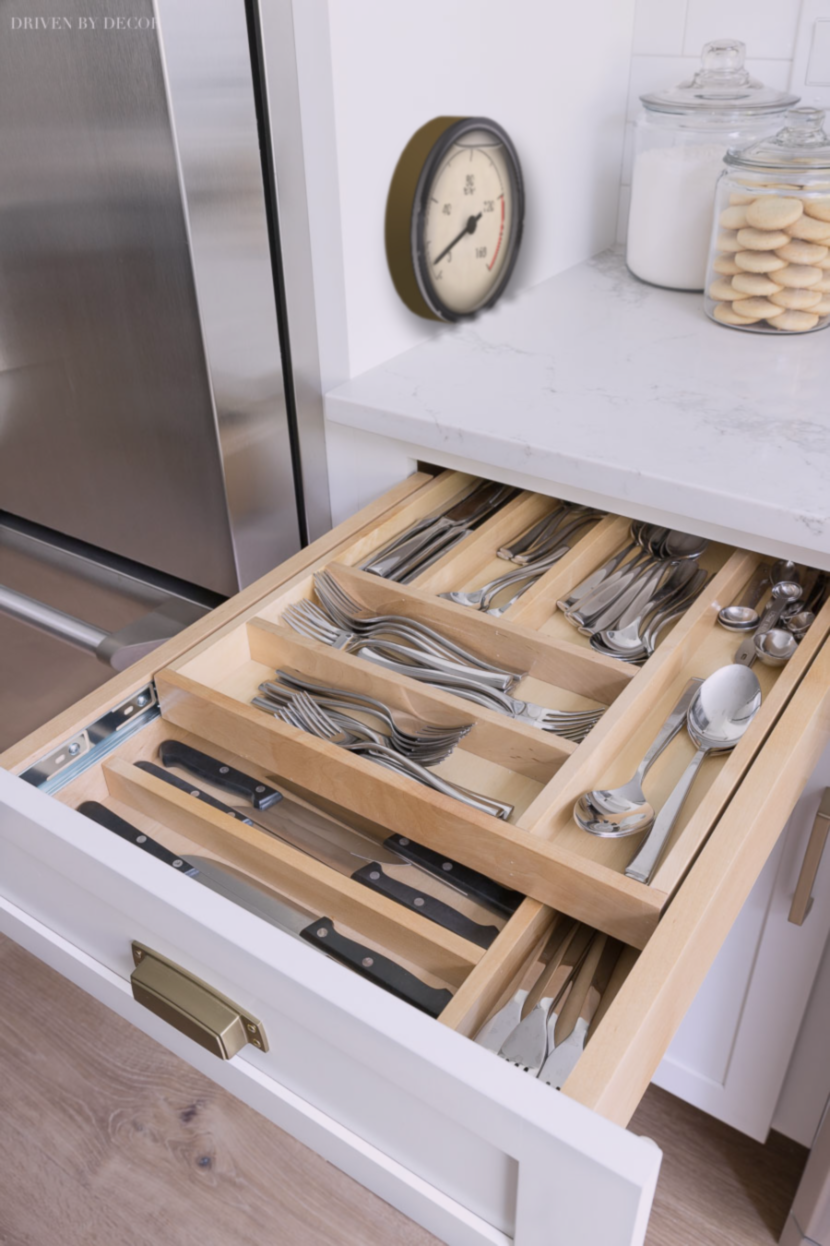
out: value=10 unit=psi
